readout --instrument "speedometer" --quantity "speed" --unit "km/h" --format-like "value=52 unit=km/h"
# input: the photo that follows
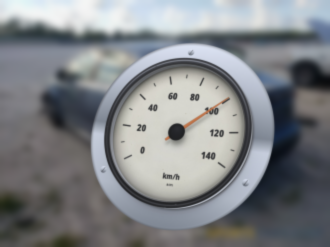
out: value=100 unit=km/h
